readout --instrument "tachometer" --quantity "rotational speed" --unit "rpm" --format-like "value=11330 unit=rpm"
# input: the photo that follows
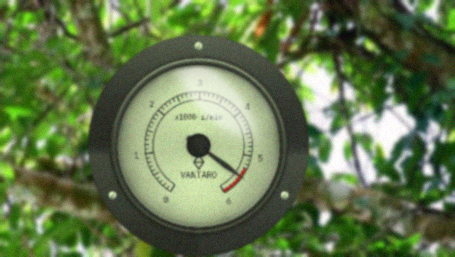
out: value=5500 unit=rpm
